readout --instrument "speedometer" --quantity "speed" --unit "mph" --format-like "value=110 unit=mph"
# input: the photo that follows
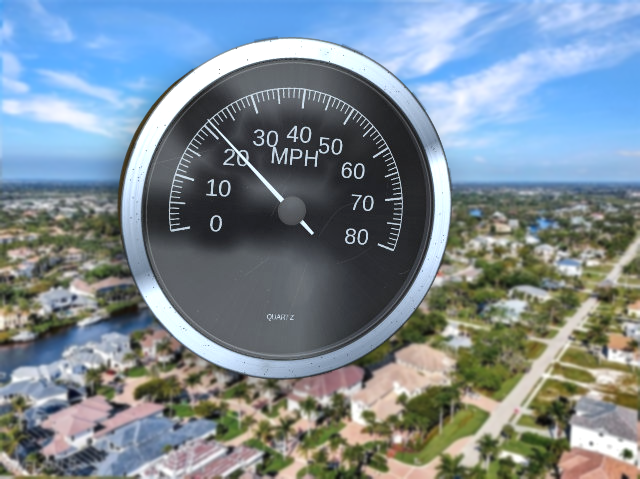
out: value=21 unit=mph
